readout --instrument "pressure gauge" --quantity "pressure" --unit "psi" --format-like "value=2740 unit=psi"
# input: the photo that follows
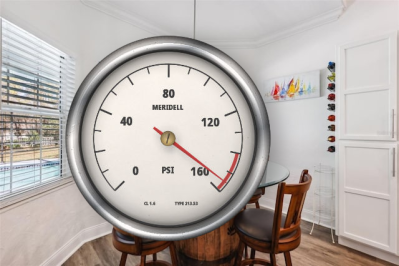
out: value=155 unit=psi
